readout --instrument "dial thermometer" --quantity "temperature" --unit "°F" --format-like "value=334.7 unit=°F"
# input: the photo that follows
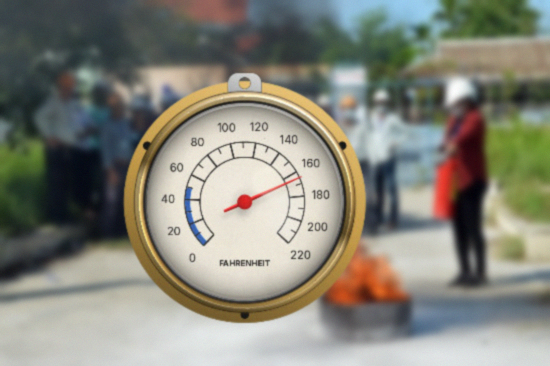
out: value=165 unit=°F
